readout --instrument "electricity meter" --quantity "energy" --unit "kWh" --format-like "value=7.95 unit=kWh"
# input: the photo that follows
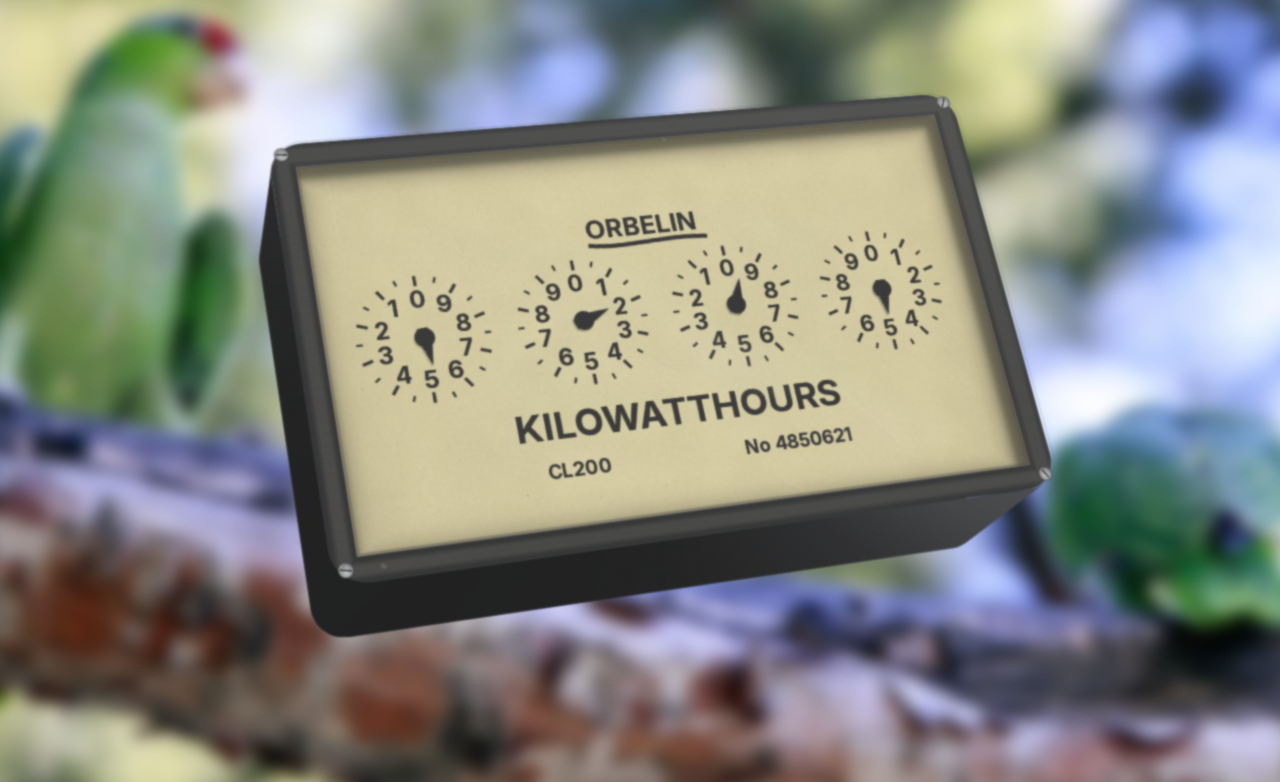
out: value=5195 unit=kWh
